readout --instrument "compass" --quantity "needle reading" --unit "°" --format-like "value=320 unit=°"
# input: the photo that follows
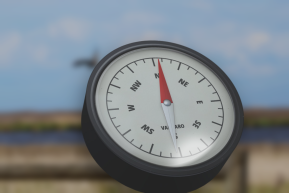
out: value=5 unit=°
